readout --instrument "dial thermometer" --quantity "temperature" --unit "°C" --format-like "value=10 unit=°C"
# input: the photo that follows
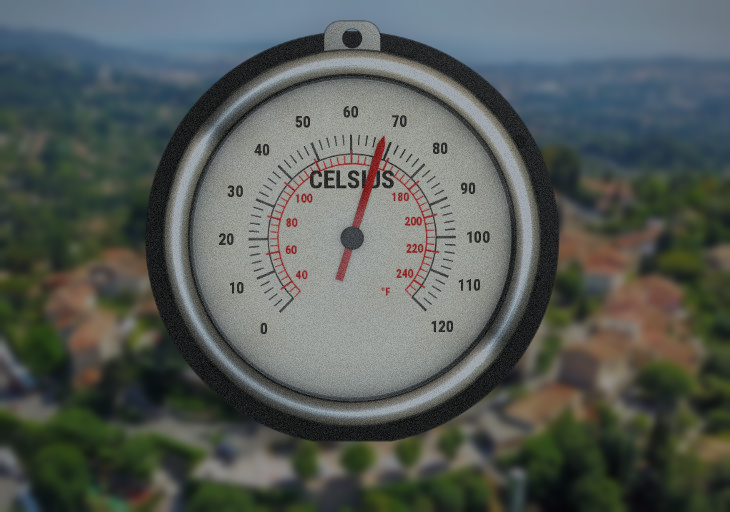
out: value=68 unit=°C
